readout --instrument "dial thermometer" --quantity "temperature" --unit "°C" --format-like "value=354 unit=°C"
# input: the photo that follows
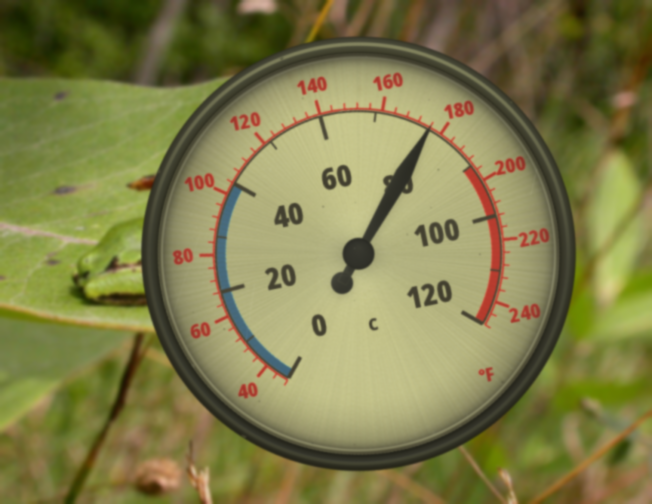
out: value=80 unit=°C
